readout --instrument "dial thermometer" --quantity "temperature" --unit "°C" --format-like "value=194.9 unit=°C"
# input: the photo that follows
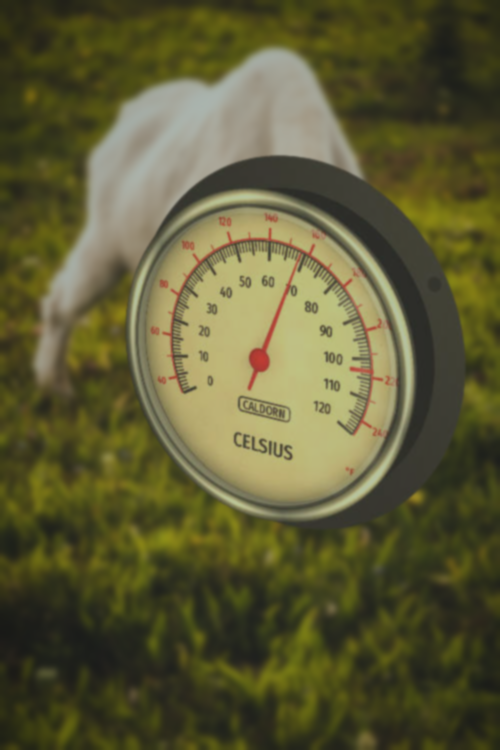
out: value=70 unit=°C
